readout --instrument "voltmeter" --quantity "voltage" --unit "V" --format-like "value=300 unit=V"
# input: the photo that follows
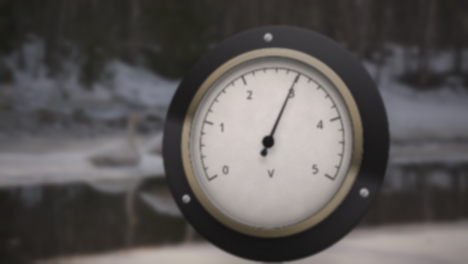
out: value=3 unit=V
